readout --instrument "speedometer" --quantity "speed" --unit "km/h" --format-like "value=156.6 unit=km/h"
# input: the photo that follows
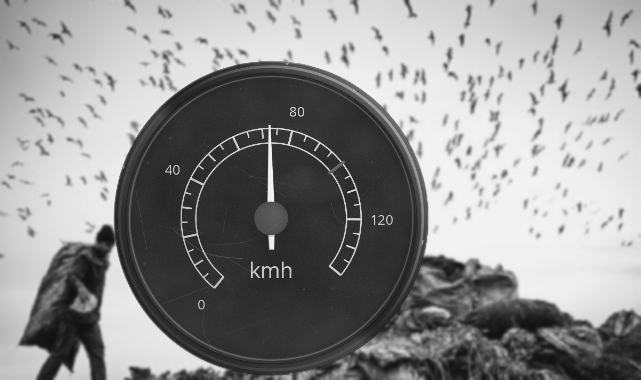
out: value=72.5 unit=km/h
